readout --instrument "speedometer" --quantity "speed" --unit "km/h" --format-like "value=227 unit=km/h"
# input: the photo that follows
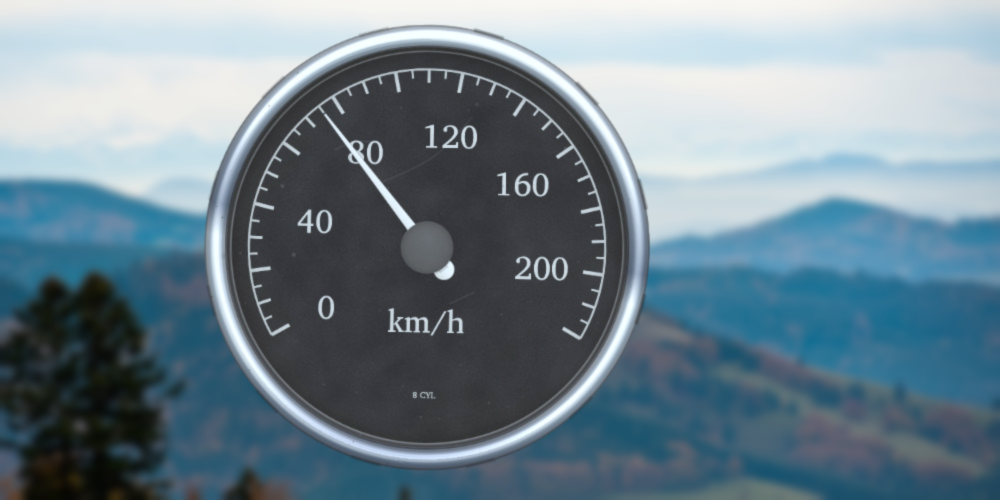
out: value=75 unit=km/h
